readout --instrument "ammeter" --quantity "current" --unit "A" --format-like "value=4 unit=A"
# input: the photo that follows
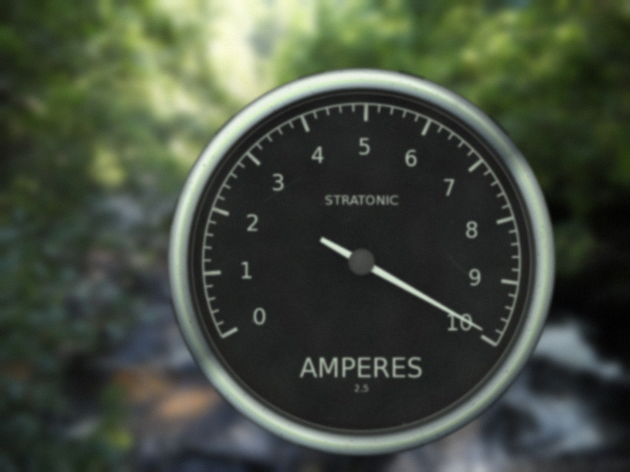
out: value=9.9 unit=A
